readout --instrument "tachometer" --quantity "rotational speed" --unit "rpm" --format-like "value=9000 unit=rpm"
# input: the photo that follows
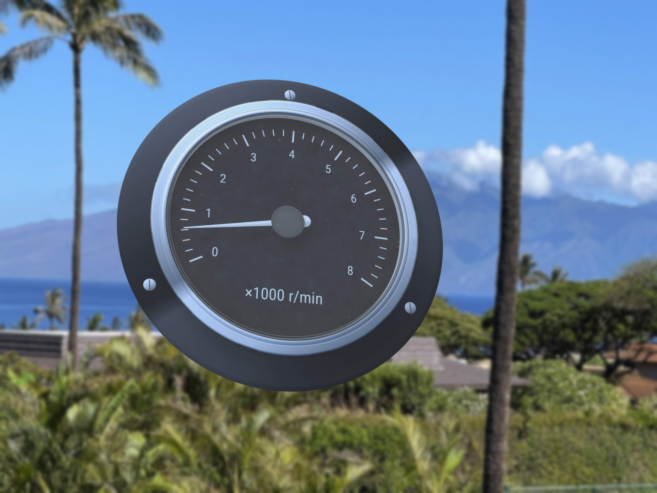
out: value=600 unit=rpm
